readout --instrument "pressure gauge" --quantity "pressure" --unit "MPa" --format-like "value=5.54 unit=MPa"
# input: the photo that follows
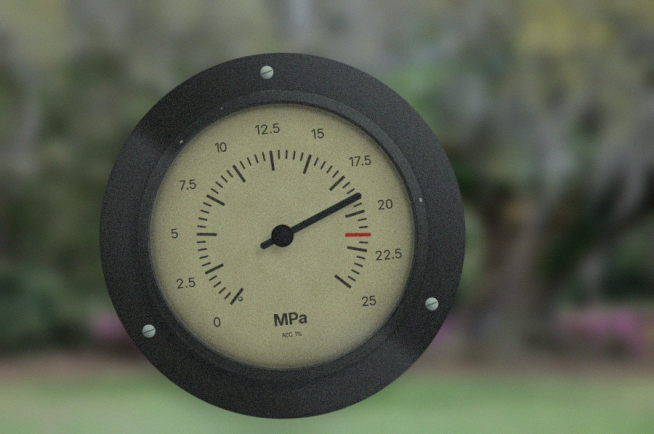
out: value=19 unit=MPa
